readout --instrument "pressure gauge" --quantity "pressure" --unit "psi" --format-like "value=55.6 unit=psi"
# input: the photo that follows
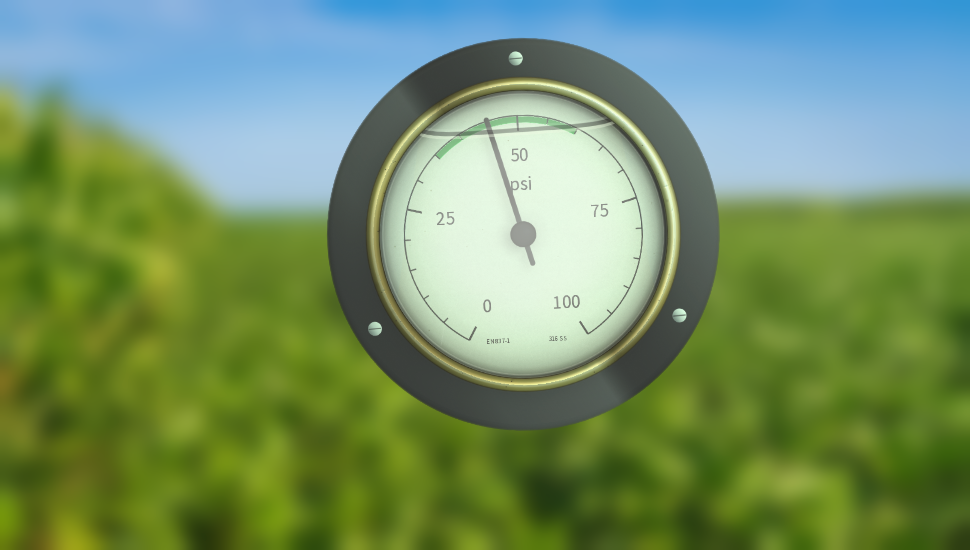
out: value=45 unit=psi
